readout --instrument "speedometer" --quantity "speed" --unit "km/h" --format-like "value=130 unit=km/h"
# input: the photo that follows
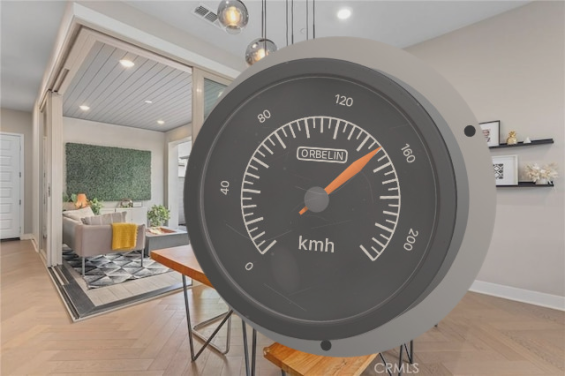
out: value=150 unit=km/h
